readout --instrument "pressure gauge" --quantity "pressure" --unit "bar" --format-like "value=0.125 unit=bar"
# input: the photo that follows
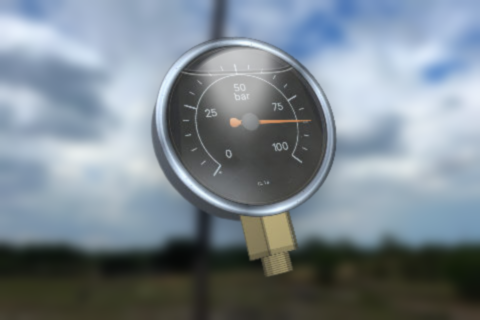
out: value=85 unit=bar
